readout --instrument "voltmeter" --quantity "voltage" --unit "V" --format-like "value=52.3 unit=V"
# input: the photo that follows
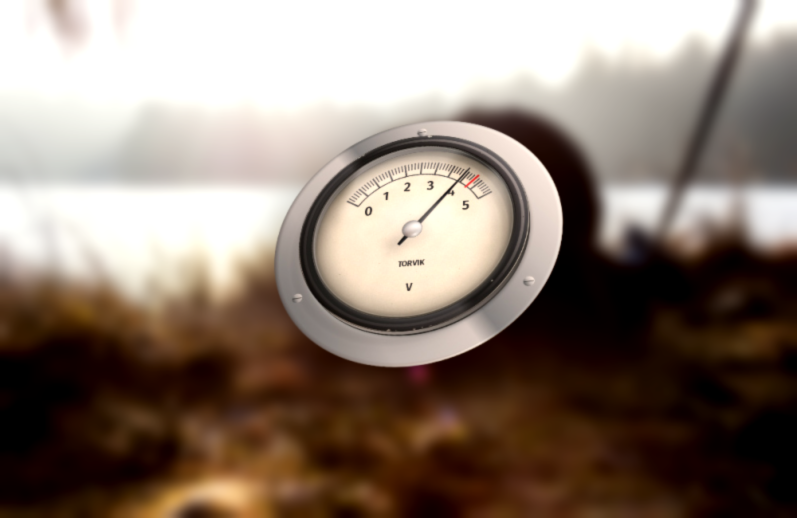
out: value=4 unit=V
